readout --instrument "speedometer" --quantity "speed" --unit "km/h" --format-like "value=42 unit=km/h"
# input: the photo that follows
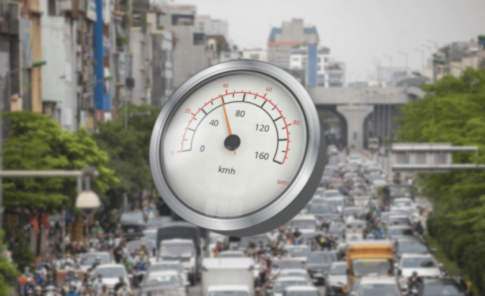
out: value=60 unit=km/h
